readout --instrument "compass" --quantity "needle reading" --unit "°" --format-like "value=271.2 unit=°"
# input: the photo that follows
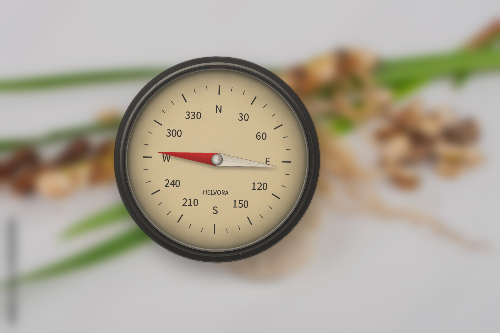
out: value=275 unit=°
